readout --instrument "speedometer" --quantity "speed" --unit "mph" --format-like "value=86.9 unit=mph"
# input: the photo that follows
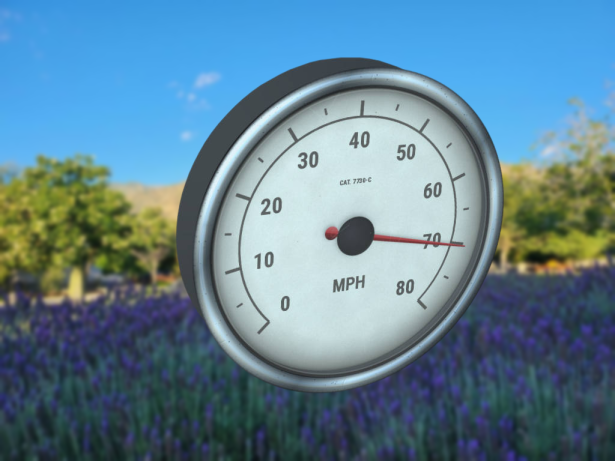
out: value=70 unit=mph
